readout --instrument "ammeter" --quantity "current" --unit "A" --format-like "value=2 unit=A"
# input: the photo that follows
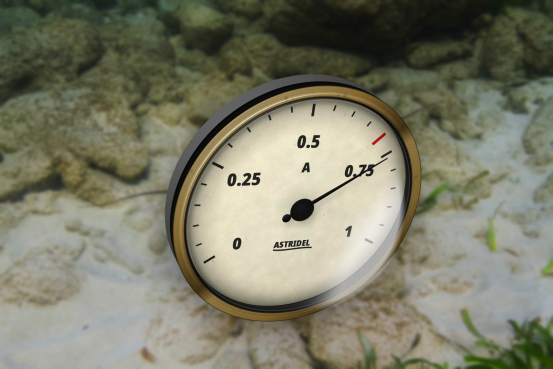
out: value=0.75 unit=A
